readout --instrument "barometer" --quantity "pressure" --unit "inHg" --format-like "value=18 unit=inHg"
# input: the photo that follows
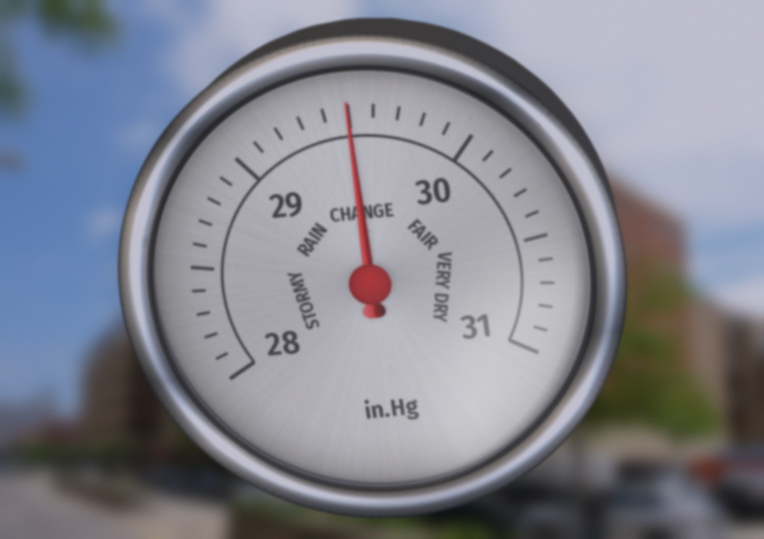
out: value=29.5 unit=inHg
